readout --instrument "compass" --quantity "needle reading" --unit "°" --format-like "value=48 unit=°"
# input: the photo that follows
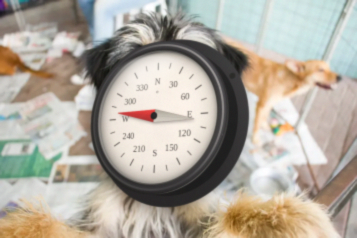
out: value=277.5 unit=°
